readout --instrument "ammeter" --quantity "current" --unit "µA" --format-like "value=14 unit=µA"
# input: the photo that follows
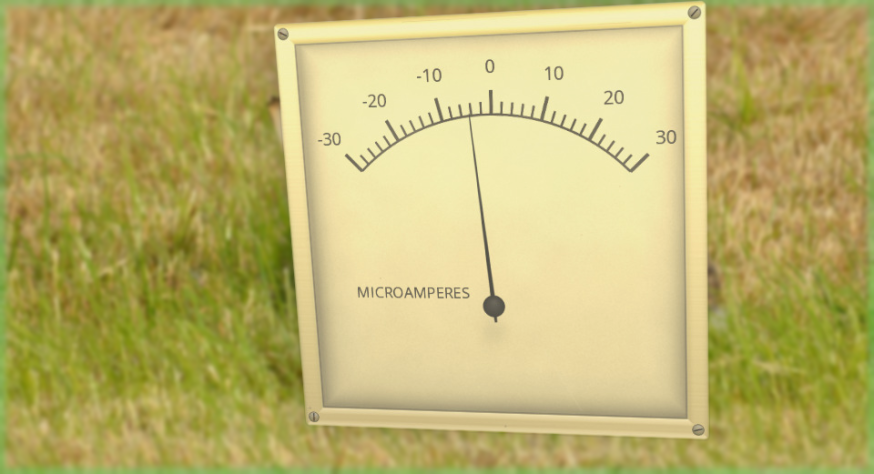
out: value=-4 unit=µA
